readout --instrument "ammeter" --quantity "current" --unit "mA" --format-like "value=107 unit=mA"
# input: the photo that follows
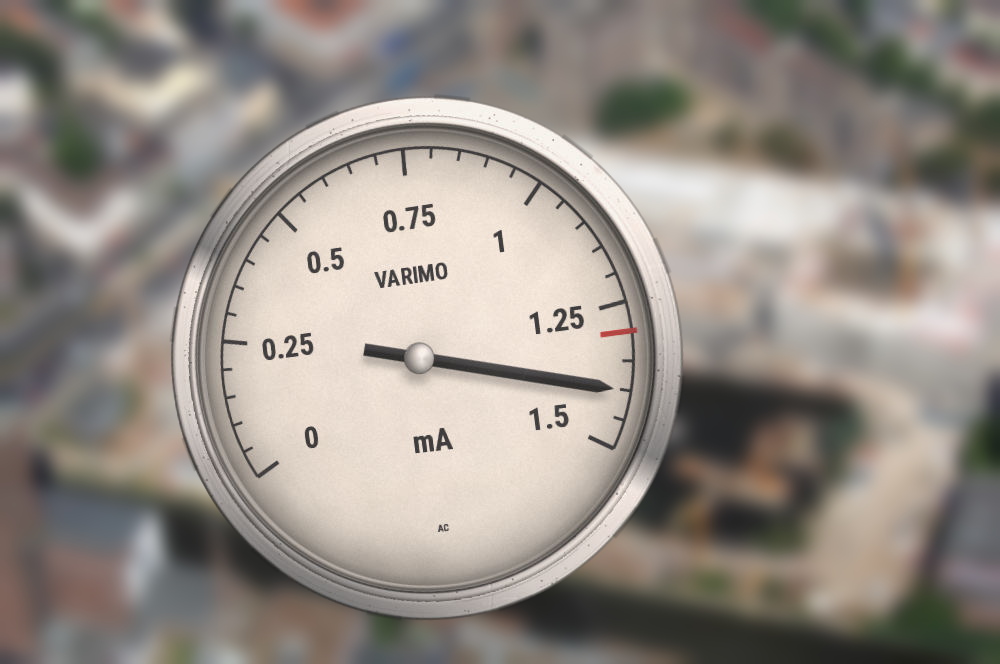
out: value=1.4 unit=mA
